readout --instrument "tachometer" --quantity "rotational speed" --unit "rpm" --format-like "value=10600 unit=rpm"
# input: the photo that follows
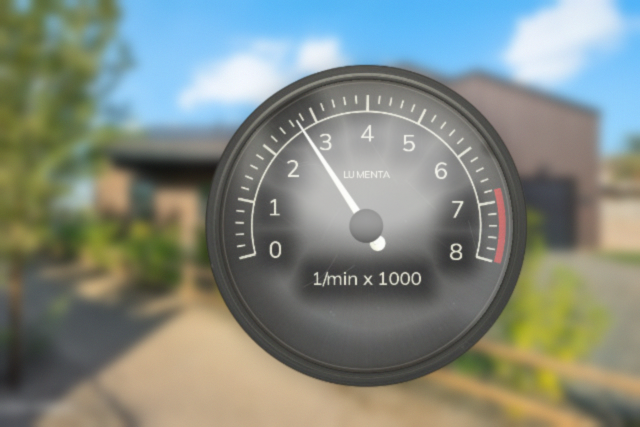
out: value=2700 unit=rpm
